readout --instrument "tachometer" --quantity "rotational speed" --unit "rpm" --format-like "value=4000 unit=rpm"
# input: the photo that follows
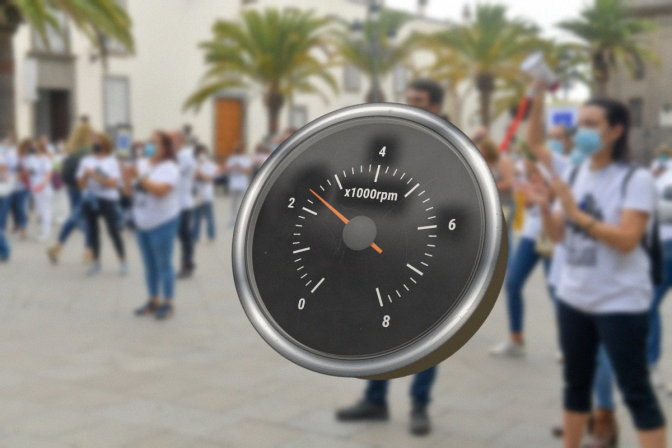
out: value=2400 unit=rpm
